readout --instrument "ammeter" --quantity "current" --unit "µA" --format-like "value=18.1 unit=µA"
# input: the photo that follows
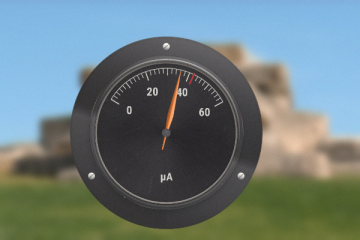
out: value=36 unit=µA
